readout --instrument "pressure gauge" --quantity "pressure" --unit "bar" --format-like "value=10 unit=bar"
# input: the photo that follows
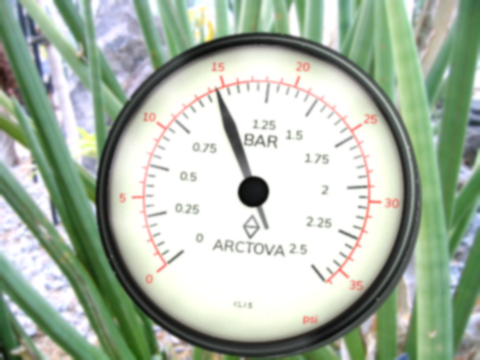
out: value=1 unit=bar
